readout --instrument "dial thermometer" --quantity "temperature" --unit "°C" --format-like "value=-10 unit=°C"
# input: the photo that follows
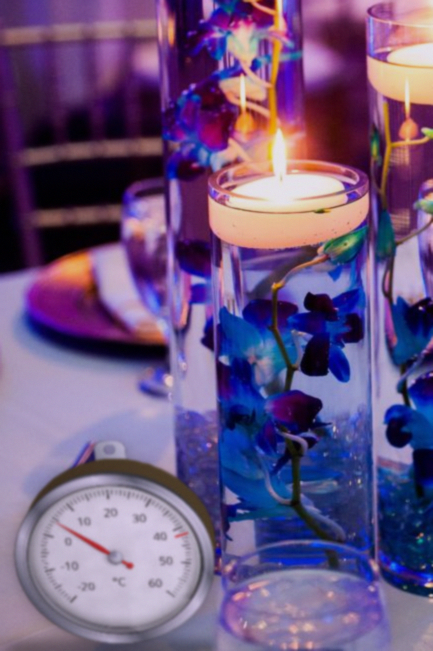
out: value=5 unit=°C
